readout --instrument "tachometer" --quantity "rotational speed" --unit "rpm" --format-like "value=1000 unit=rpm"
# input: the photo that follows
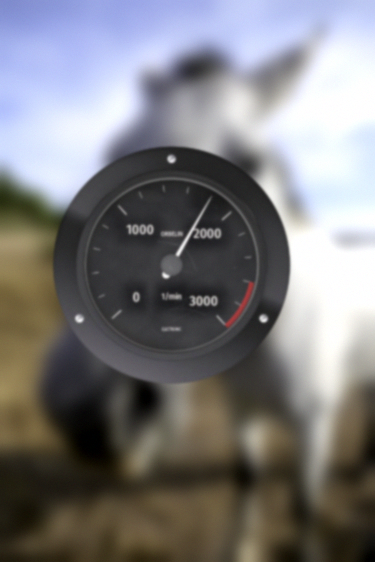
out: value=1800 unit=rpm
